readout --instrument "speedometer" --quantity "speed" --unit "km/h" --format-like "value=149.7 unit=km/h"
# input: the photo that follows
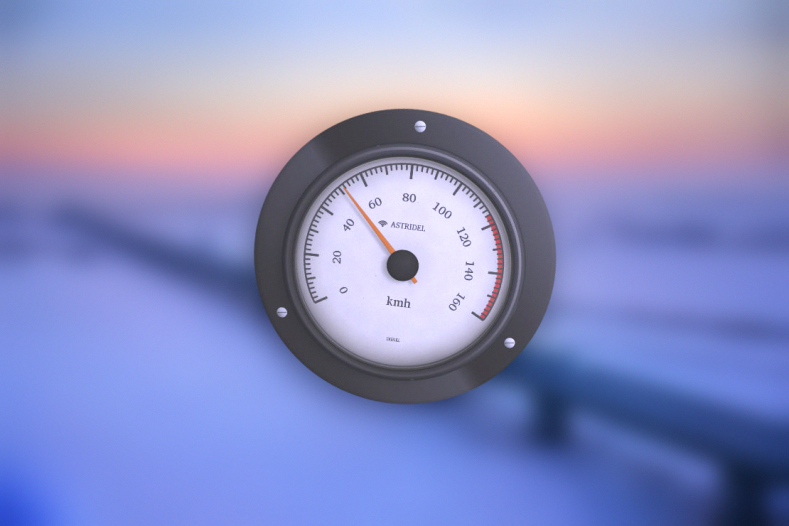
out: value=52 unit=km/h
